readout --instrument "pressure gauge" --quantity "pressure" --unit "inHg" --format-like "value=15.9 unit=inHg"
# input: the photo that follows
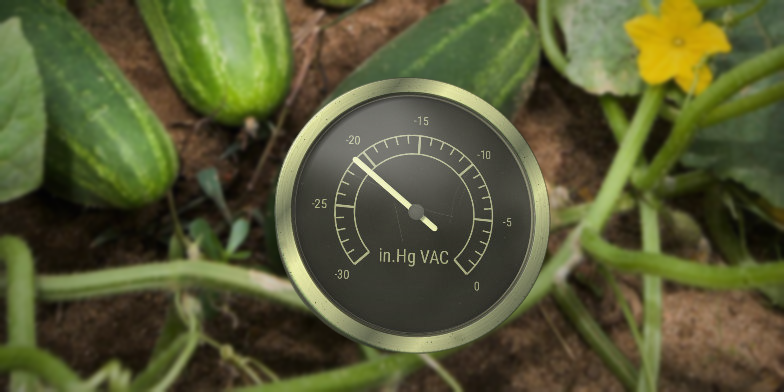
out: value=-21 unit=inHg
